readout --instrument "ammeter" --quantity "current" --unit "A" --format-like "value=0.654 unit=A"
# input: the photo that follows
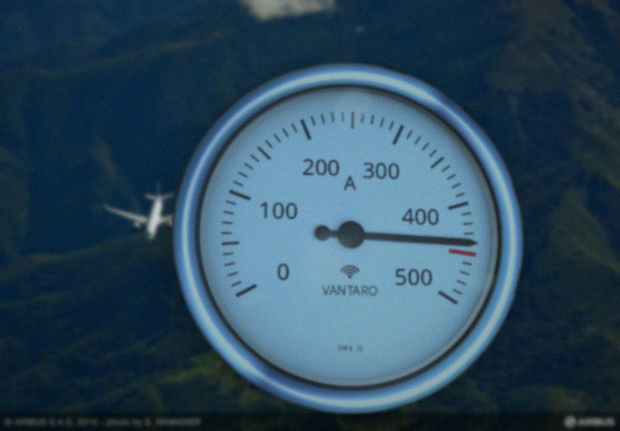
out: value=440 unit=A
